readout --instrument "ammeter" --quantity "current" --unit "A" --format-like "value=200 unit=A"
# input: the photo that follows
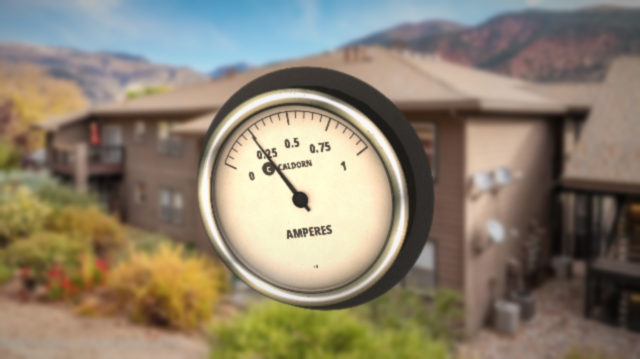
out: value=0.25 unit=A
